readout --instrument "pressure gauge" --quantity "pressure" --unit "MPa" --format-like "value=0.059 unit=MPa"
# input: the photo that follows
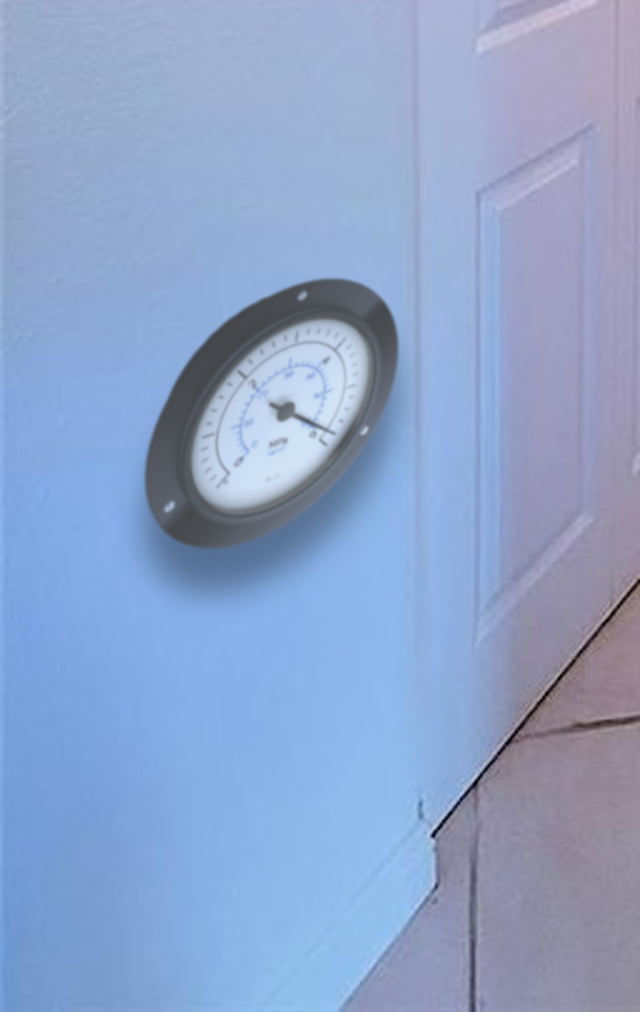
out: value=5.8 unit=MPa
